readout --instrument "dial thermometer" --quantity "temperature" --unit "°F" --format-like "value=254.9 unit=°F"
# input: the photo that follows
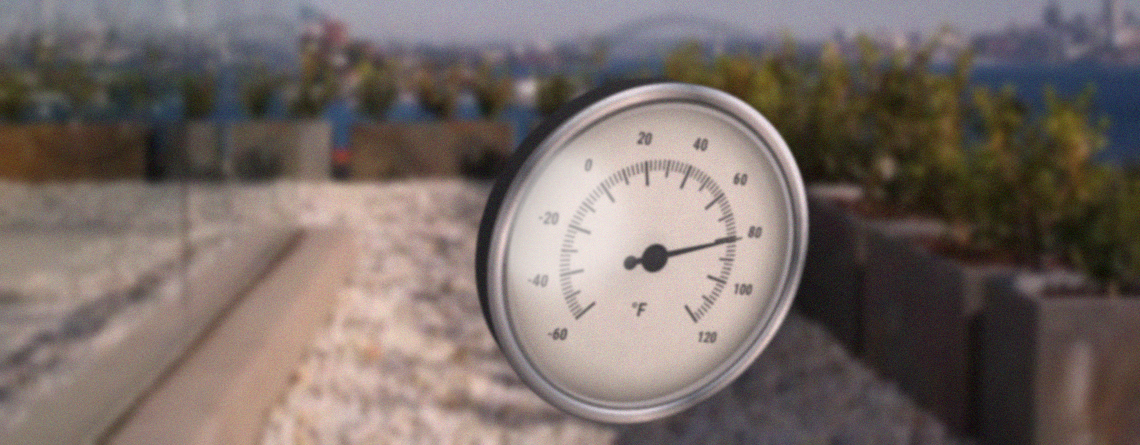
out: value=80 unit=°F
